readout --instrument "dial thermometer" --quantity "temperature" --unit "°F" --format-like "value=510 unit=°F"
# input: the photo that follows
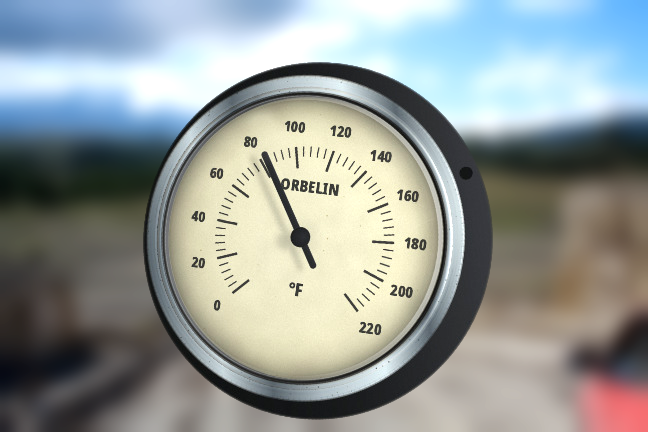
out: value=84 unit=°F
